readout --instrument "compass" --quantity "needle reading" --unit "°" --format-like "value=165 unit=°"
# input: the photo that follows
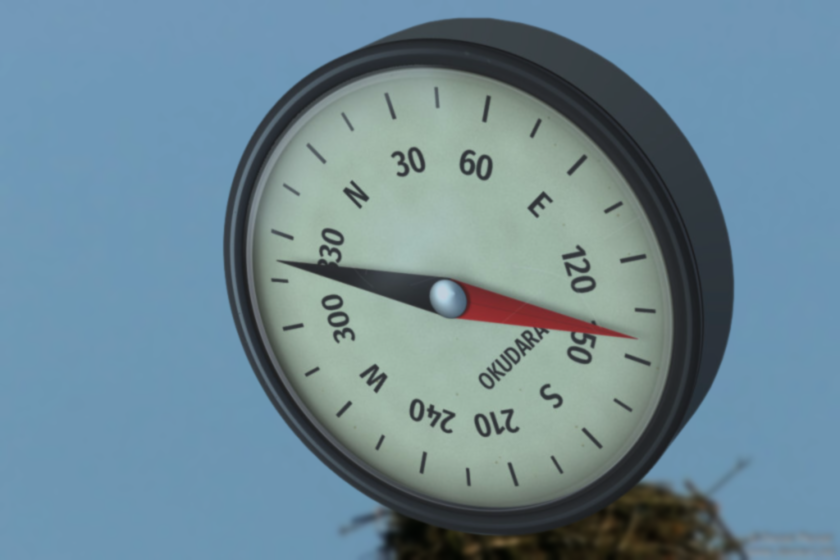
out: value=142.5 unit=°
